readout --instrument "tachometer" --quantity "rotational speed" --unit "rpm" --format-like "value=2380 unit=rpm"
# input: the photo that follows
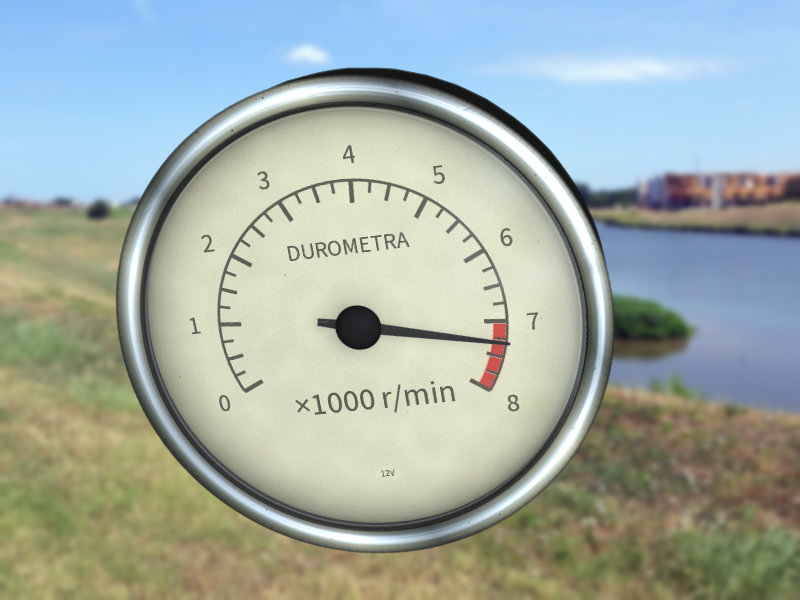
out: value=7250 unit=rpm
